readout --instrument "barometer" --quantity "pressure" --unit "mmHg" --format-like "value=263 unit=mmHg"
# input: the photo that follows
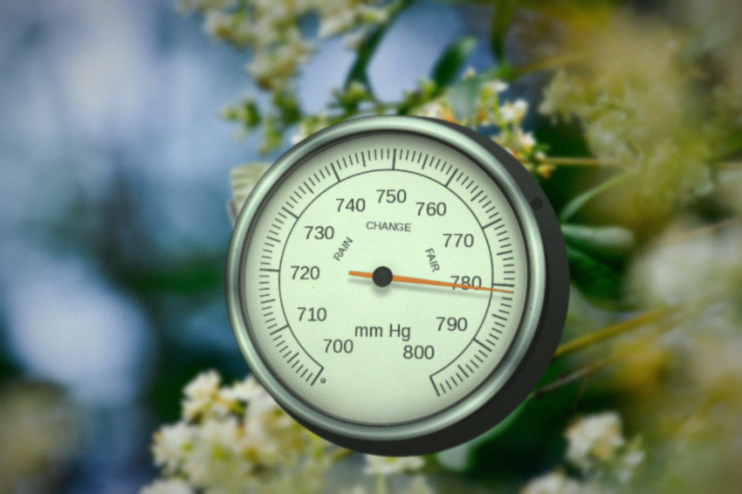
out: value=781 unit=mmHg
